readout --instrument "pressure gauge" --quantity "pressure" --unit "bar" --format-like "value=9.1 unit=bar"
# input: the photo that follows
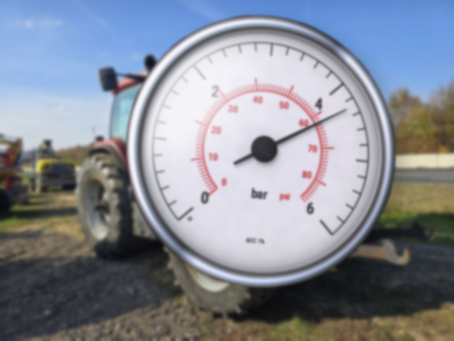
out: value=4.3 unit=bar
